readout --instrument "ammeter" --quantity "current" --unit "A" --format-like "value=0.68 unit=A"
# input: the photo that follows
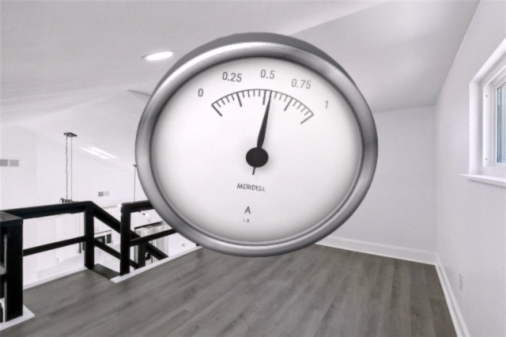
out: value=0.55 unit=A
